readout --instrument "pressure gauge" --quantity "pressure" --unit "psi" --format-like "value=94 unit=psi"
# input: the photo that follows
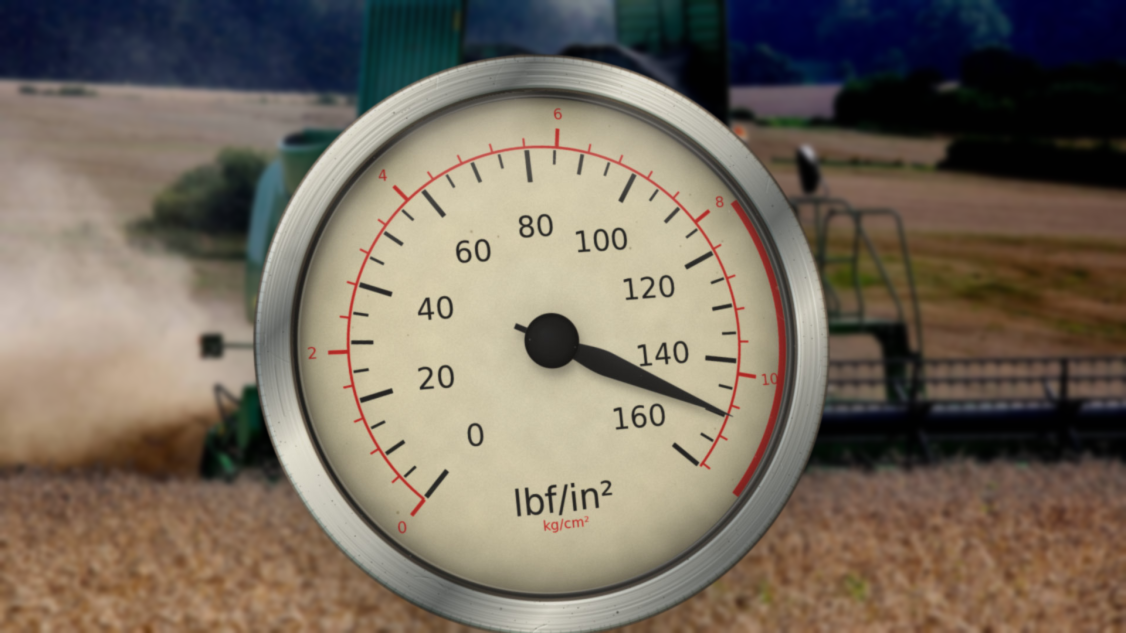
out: value=150 unit=psi
